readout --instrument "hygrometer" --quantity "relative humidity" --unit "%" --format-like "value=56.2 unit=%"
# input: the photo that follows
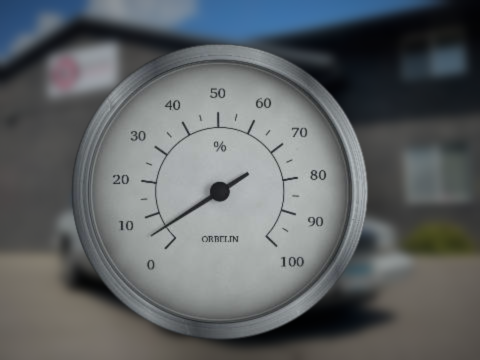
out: value=5 unit=%
